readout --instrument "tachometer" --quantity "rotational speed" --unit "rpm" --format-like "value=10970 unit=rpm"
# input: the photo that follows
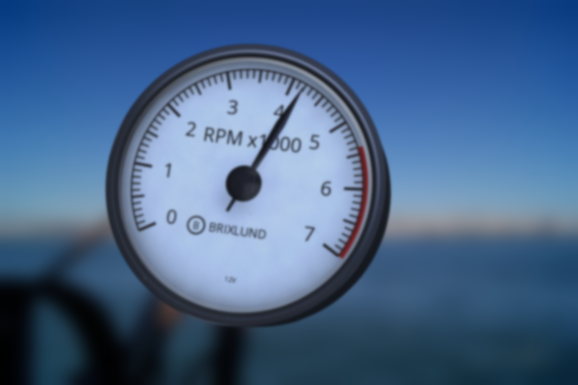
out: value=4200 unit=rpm
